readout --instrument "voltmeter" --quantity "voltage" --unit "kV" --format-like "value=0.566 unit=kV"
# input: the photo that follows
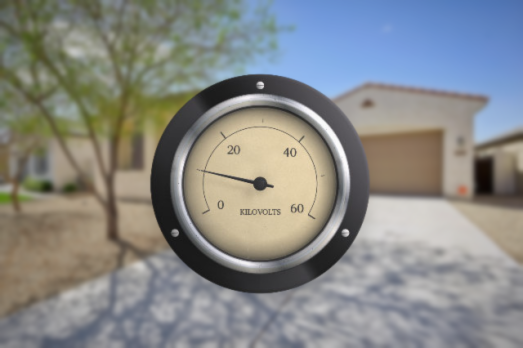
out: value=10 unit=kV
